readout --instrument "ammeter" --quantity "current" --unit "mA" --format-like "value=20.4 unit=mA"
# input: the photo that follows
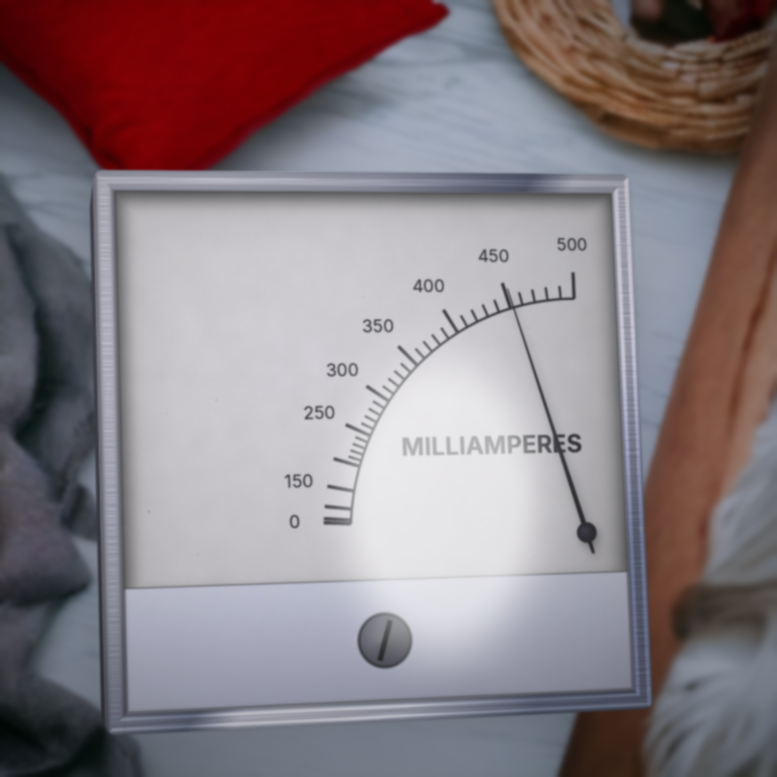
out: value=450 unit=mA
